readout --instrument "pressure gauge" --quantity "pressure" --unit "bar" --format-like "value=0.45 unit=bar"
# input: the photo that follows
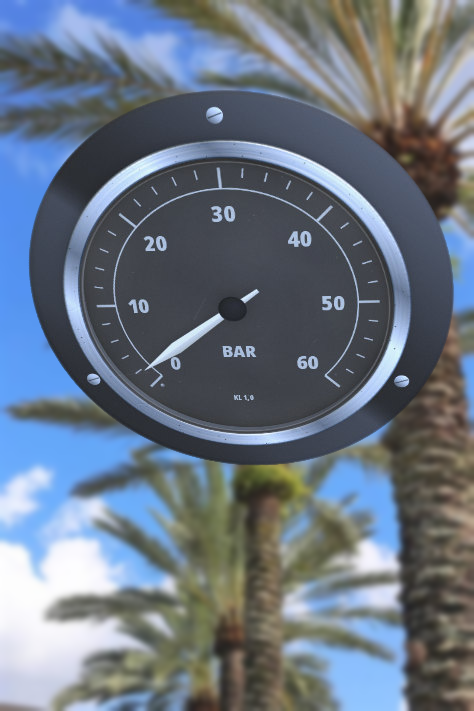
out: value=2 unit=bar
